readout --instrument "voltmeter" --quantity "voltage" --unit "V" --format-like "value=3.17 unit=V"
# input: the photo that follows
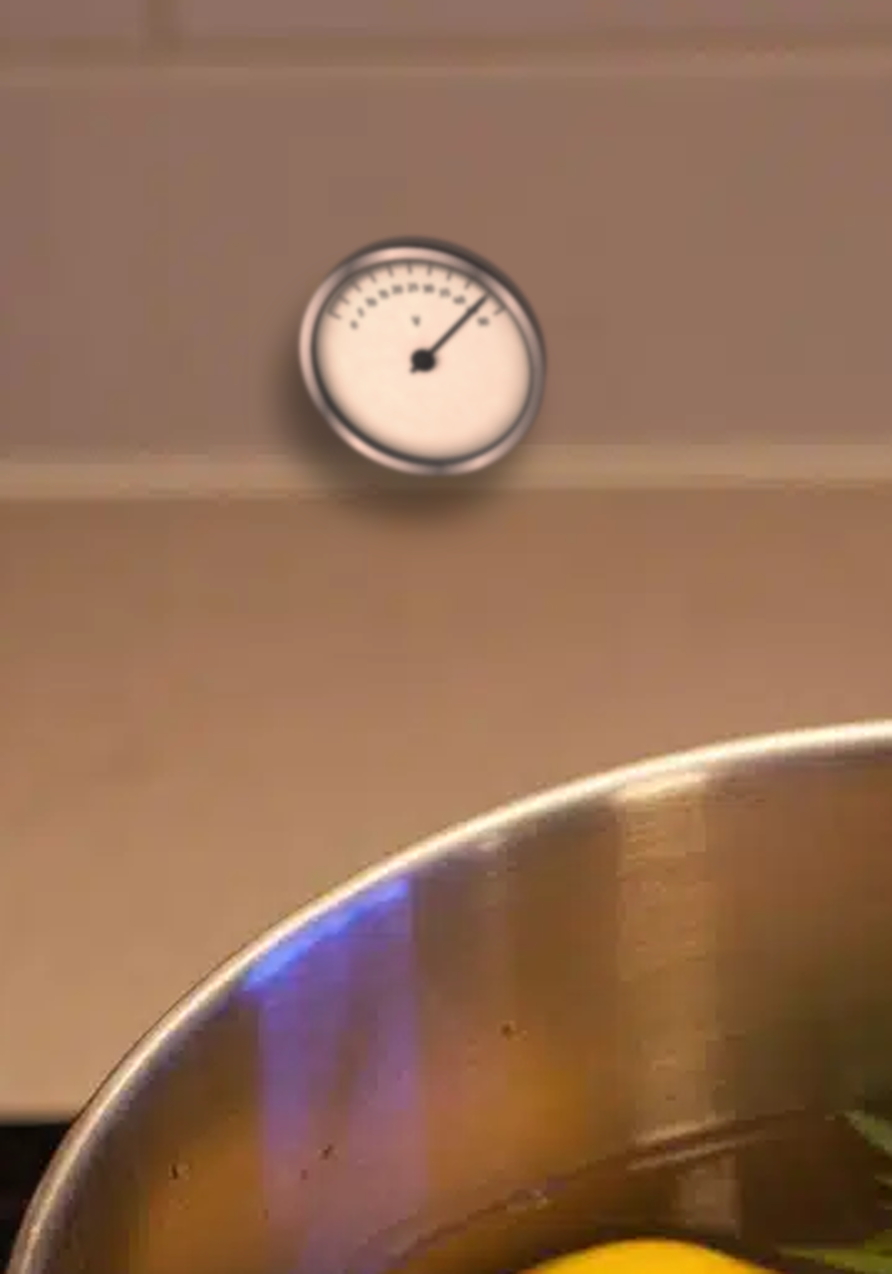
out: value=45 unit=V
